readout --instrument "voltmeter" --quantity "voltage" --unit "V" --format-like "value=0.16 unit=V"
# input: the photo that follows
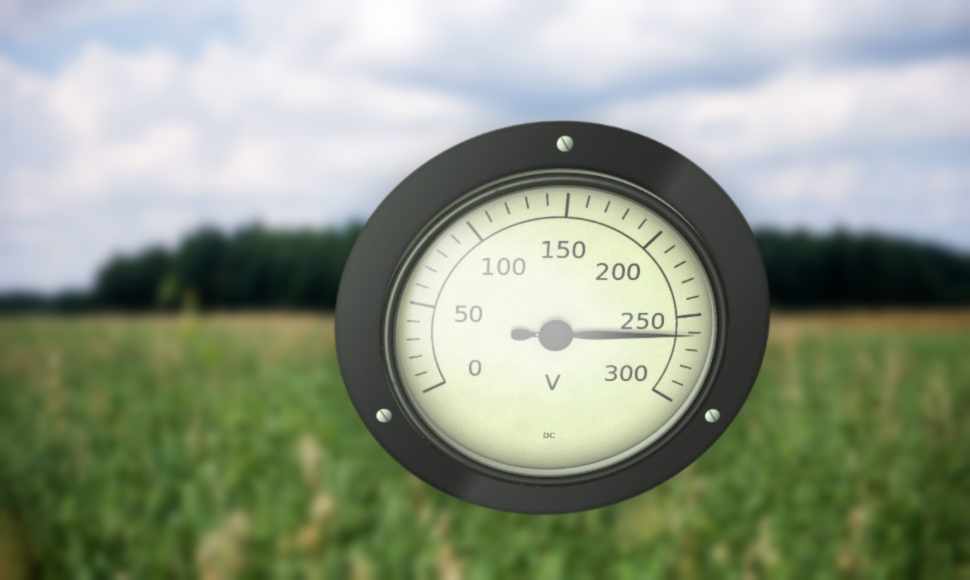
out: value=260 unit=V
